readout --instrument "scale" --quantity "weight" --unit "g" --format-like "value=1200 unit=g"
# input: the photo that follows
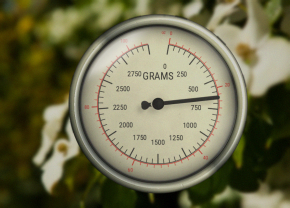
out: value=650 unit=g
